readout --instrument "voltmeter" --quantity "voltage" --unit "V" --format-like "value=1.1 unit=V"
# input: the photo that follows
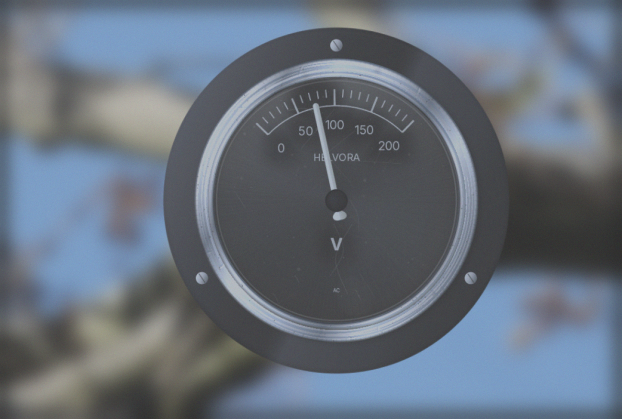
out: value=75 unit=V
